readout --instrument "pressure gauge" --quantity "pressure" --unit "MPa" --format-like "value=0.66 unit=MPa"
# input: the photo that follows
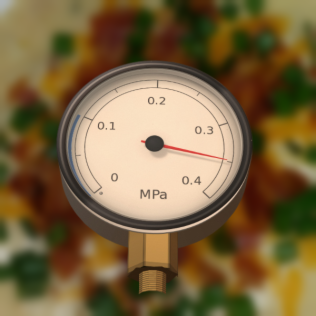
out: value=0.35 unit=MPa
